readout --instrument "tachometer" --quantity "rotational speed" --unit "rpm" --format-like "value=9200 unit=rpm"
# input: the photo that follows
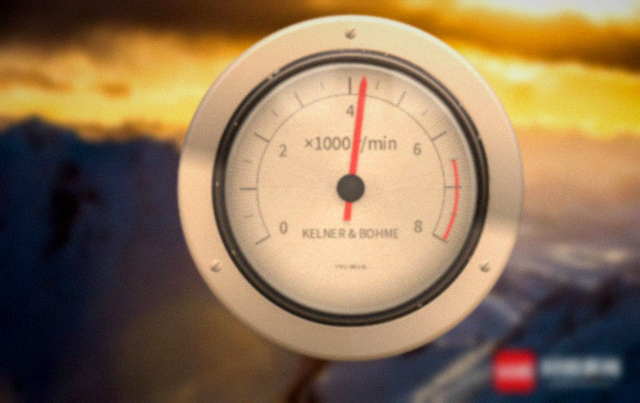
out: value=4250 unit=rpm
